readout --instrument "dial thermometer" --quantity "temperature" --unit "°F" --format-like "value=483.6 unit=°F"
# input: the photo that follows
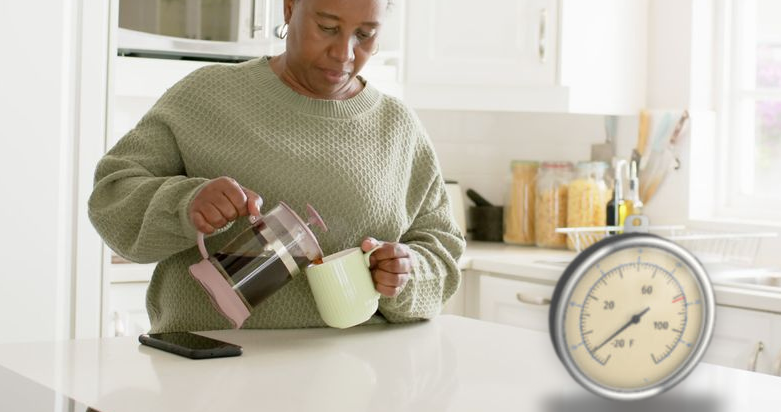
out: value=-10 unit=°F
